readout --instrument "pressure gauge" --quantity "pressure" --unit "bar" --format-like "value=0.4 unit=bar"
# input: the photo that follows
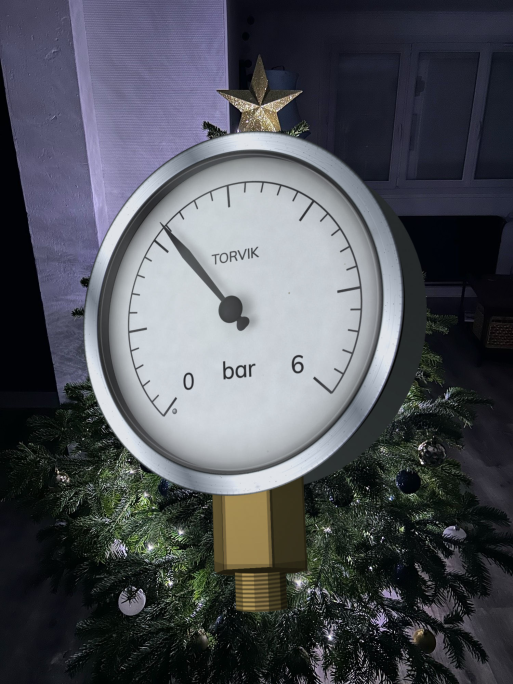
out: value=2.2 unit=bar
